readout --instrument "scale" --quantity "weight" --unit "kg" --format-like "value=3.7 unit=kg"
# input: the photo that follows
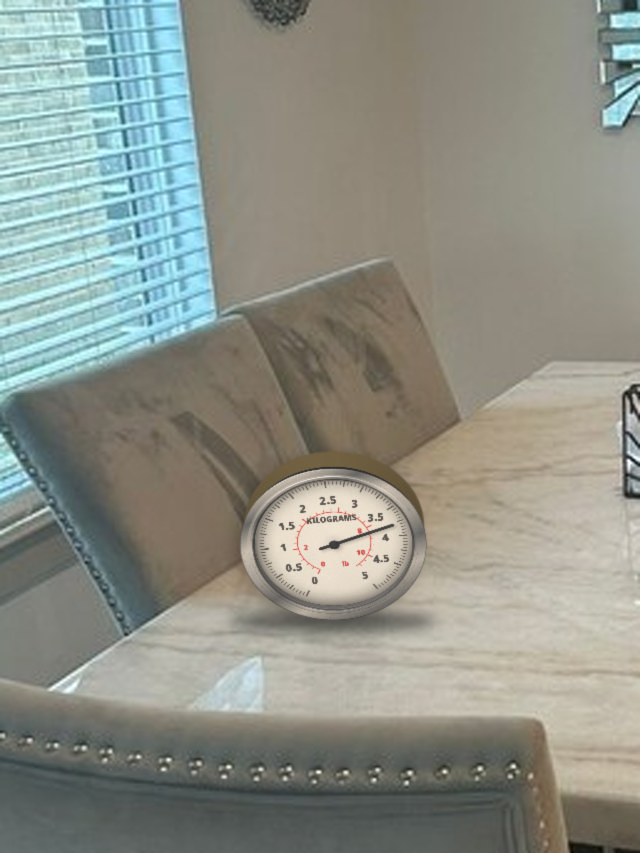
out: value=3.75 unit=kg
